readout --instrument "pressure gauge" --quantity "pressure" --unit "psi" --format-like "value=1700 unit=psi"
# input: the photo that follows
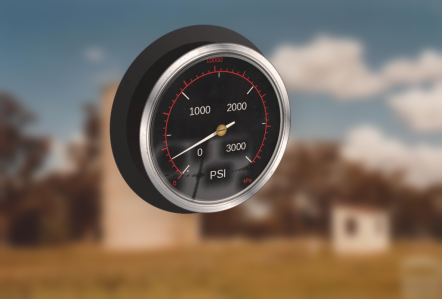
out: value=250 unit=psi
